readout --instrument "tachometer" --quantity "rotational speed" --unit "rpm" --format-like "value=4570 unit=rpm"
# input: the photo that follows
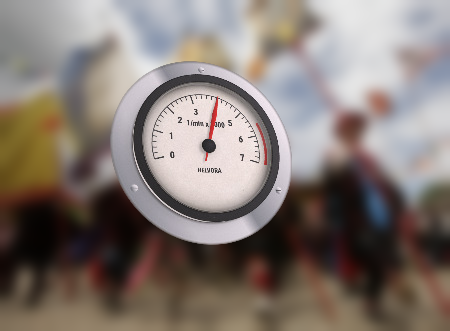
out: value=4000 unit=rpm
